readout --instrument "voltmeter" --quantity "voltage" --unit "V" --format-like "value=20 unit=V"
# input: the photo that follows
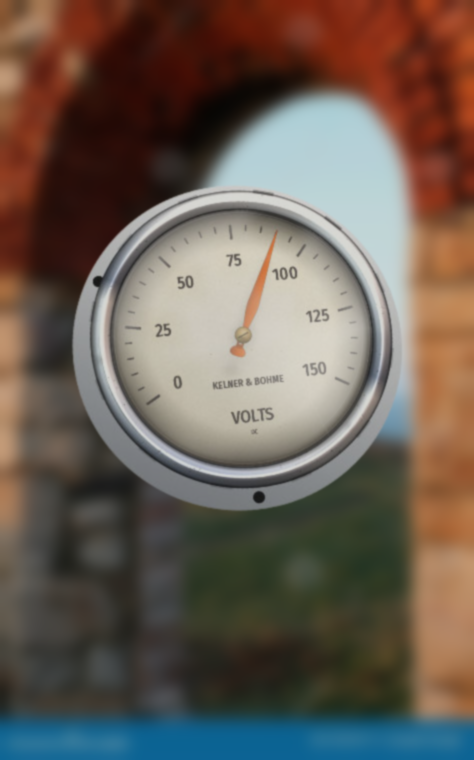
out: value=90 unit=V
